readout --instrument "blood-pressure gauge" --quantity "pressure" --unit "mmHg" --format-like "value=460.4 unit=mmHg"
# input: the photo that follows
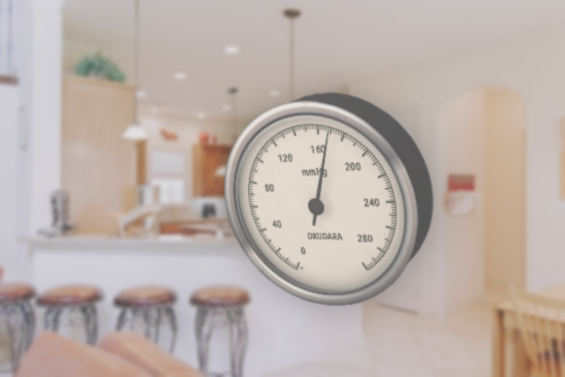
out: value=170 unit=mmHg
